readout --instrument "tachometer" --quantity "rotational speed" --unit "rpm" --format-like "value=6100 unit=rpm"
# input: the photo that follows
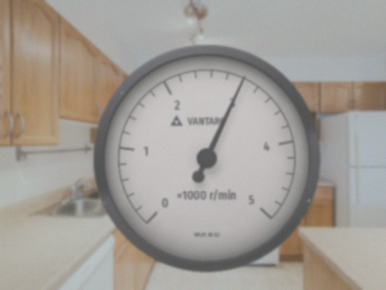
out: value=3000 unit=rpm
